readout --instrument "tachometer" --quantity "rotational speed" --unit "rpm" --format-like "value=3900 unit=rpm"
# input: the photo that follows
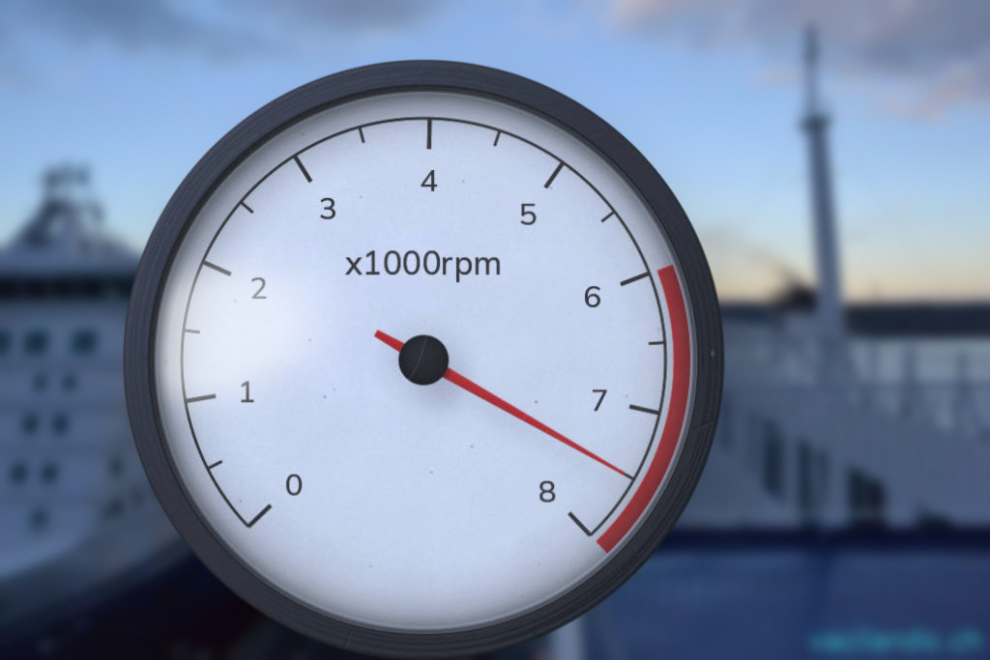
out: value=7500 unit=rpm
